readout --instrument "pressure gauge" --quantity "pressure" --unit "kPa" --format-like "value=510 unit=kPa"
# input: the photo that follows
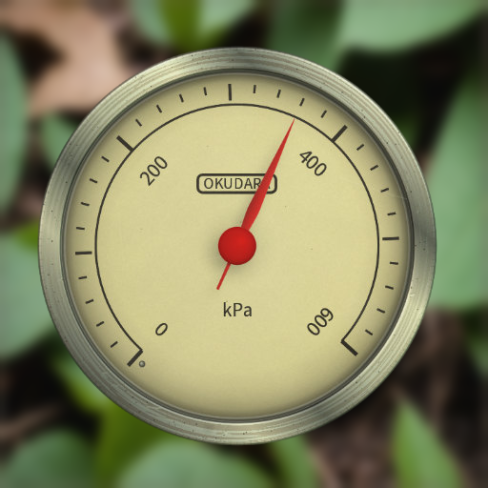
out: value=360 unit=kPa
